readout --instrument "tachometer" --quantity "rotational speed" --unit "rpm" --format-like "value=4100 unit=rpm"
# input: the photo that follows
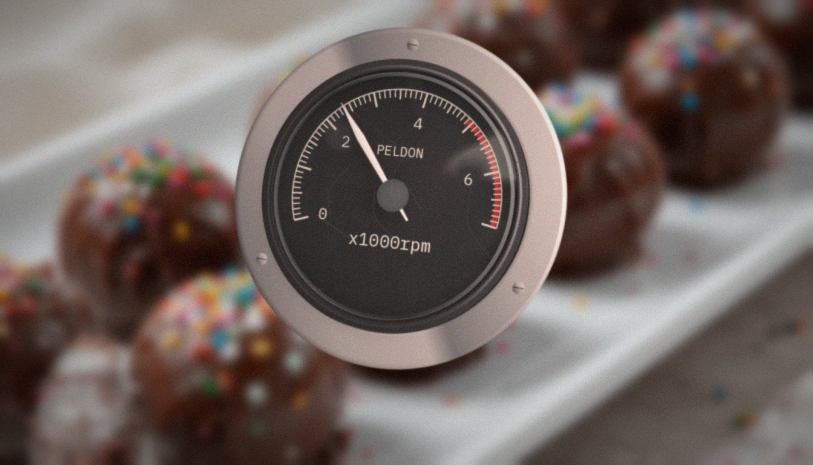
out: value=2400 unit=rpm
